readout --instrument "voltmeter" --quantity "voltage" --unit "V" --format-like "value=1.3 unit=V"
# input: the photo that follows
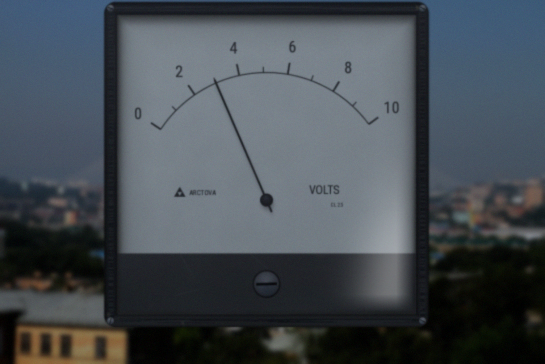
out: value=3 unit=V
